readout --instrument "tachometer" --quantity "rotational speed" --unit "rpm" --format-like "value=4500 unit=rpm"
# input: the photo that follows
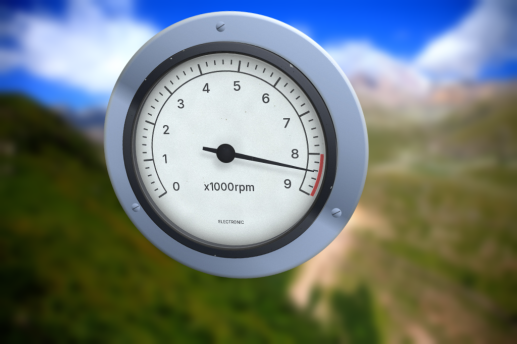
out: value=8400 unit=rpm
